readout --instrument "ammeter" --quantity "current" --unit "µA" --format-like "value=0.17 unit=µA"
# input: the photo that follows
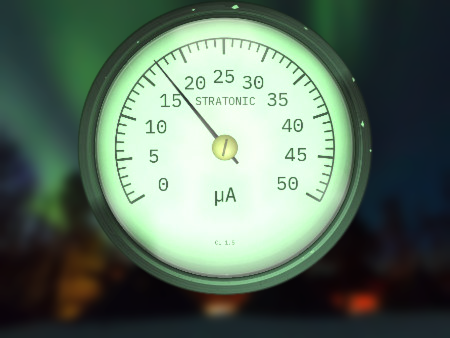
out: value=17 unit=µA
